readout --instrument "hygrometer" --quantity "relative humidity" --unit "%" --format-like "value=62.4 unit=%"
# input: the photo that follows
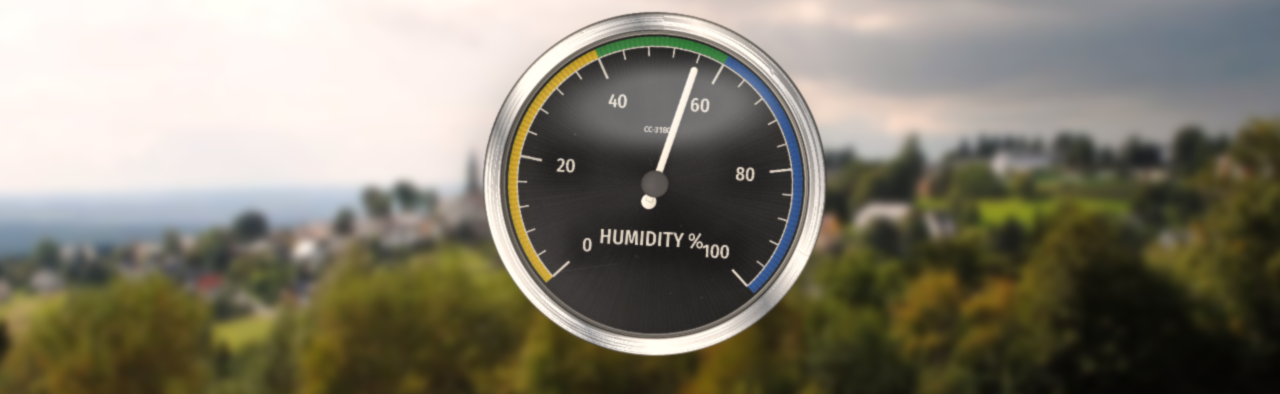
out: value=56 unit=%
